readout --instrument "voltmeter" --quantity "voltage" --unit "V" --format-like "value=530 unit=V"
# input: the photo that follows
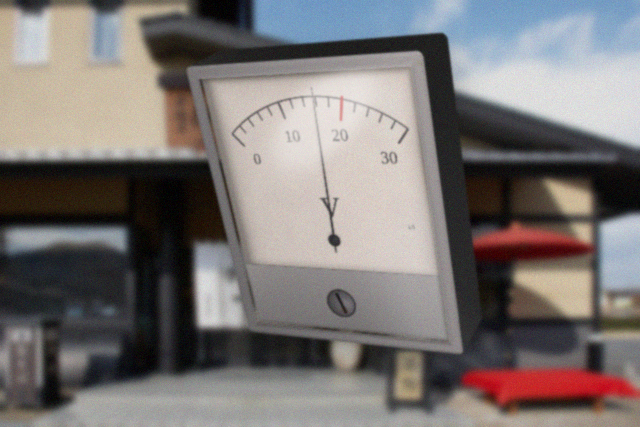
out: value=16 unit=V
